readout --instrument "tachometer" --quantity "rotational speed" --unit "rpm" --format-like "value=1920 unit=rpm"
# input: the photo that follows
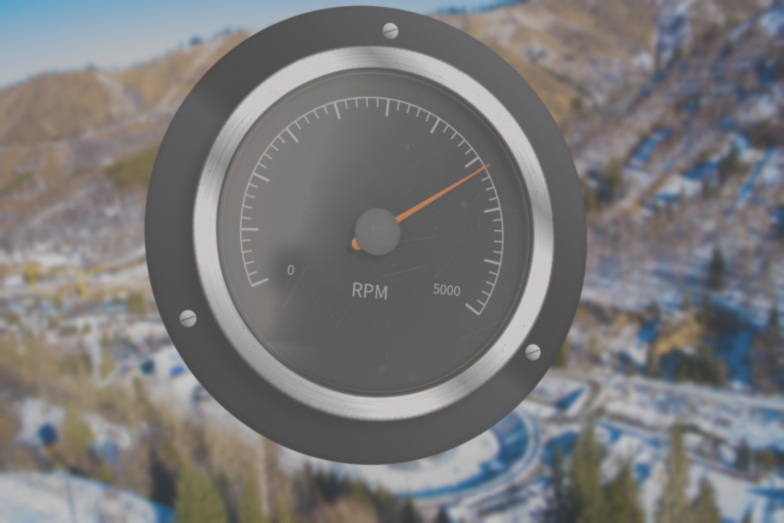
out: value=3600 unit=rpm
